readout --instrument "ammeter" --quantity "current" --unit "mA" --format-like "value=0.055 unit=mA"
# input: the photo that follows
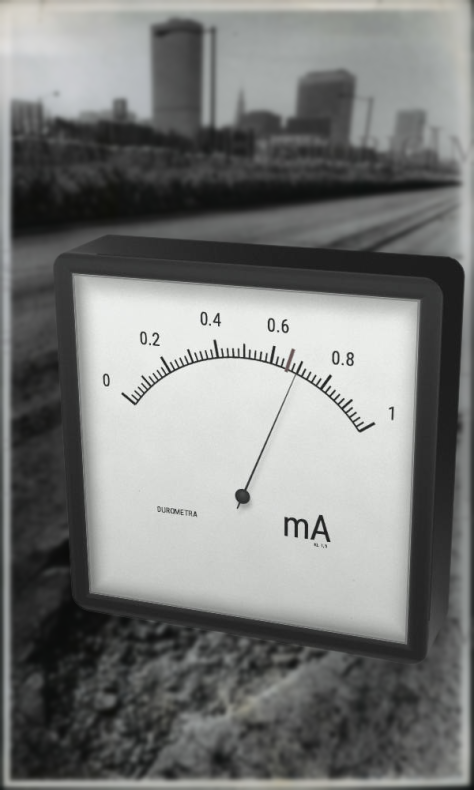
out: value=0.7 unit=mA
